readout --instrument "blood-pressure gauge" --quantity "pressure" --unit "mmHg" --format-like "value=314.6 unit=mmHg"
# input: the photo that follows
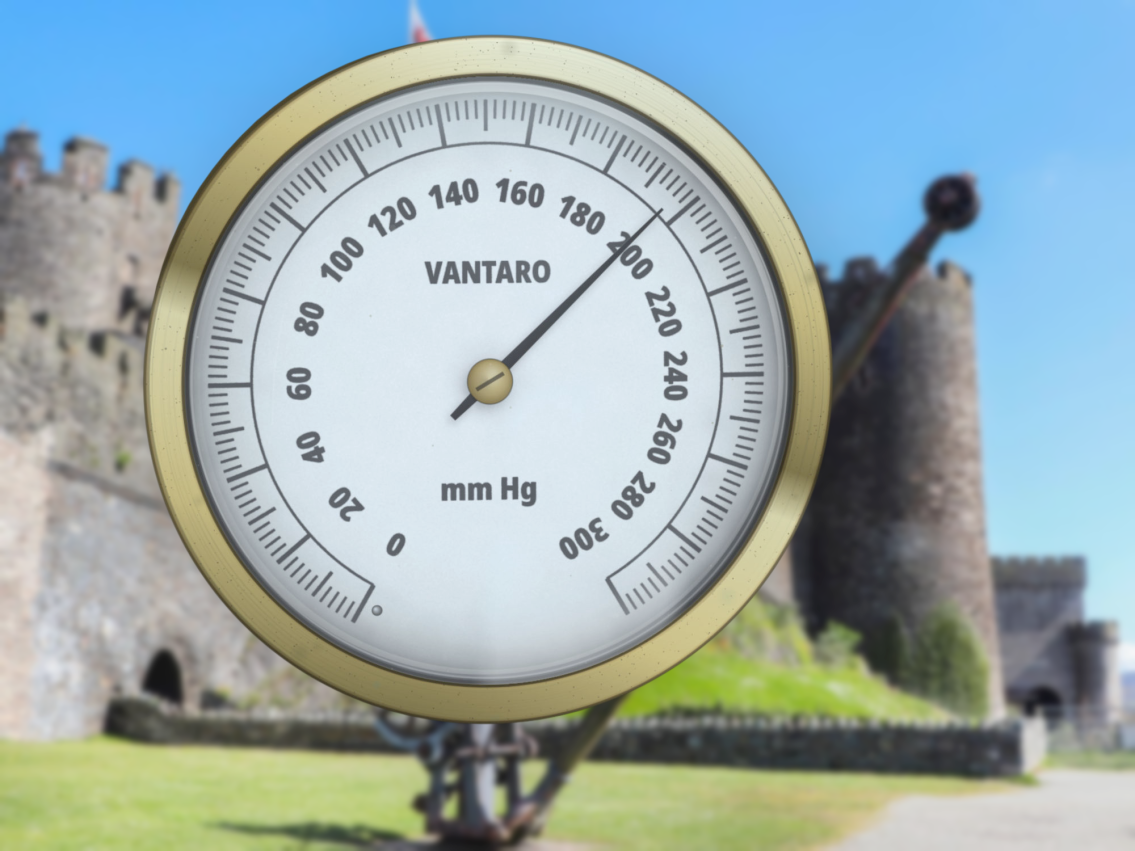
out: value=196 unit=mmHg
